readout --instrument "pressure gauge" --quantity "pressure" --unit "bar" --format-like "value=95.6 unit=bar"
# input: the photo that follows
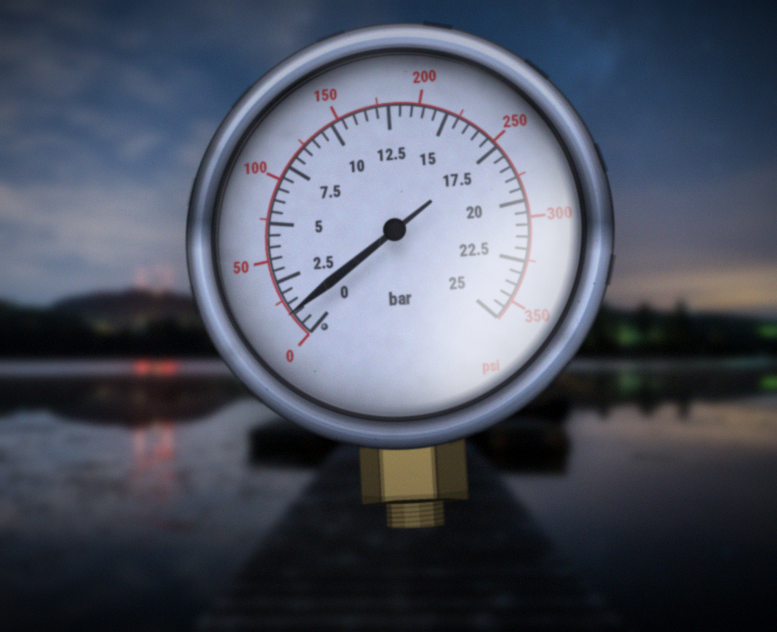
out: value=1 unit=bar
